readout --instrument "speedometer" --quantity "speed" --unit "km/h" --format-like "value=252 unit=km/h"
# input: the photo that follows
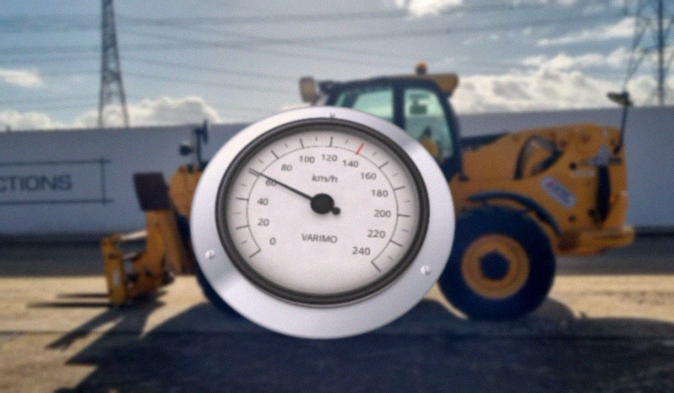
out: value=60 unit=km/h
